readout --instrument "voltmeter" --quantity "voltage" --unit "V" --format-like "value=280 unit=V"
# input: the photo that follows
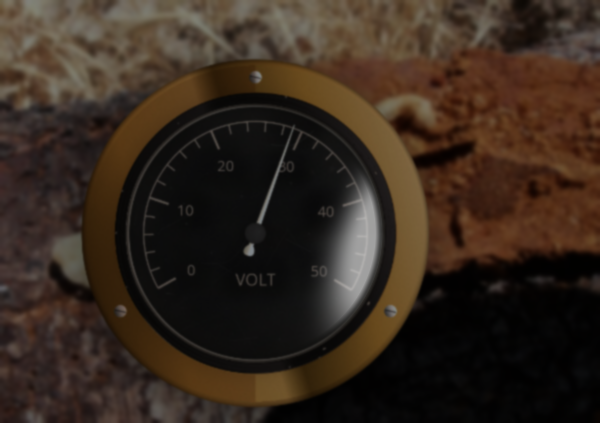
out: value=29 unit=V
